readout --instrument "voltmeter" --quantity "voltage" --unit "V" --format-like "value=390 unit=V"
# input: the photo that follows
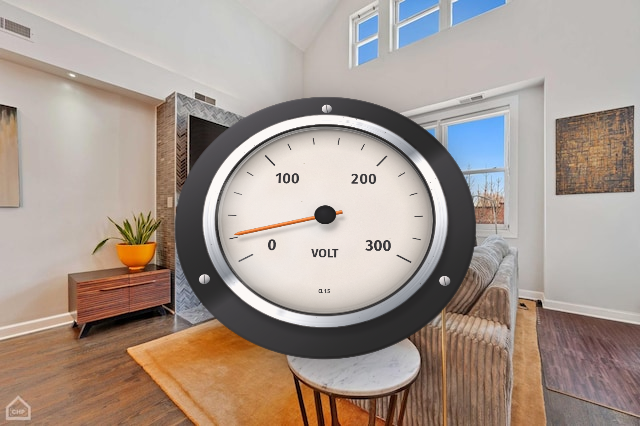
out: value=20 unit=V
